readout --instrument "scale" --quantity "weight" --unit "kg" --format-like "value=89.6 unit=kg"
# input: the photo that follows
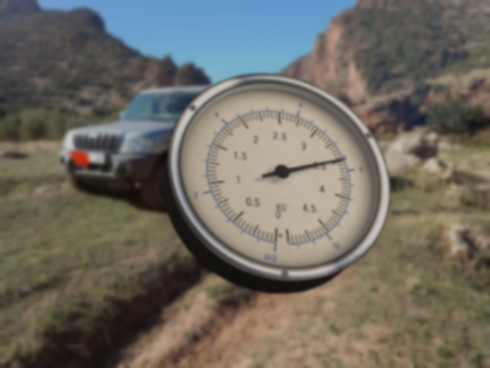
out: value=3.5 unit=kg
